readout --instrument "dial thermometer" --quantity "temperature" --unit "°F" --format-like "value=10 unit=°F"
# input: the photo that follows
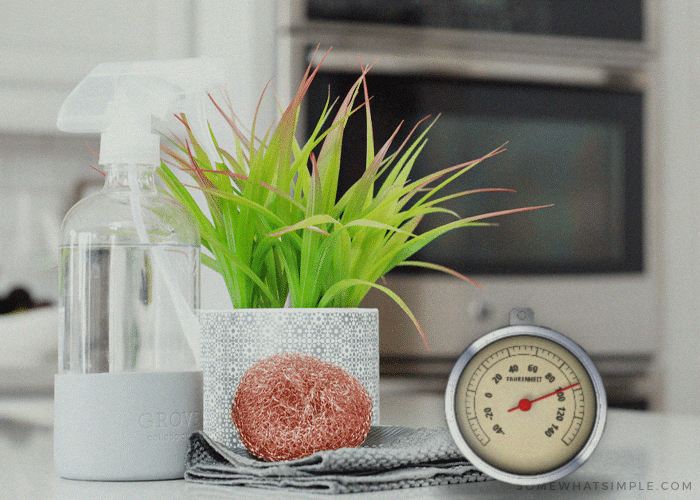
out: value=96 unit=°F
